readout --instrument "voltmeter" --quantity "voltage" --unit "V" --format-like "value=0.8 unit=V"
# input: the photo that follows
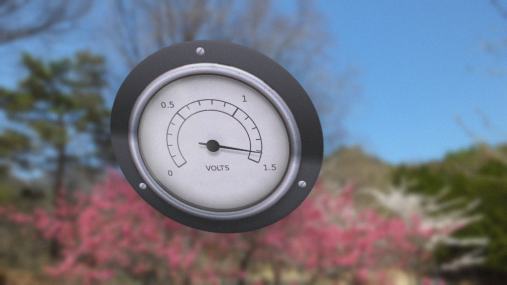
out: value=1.4 unit=V
